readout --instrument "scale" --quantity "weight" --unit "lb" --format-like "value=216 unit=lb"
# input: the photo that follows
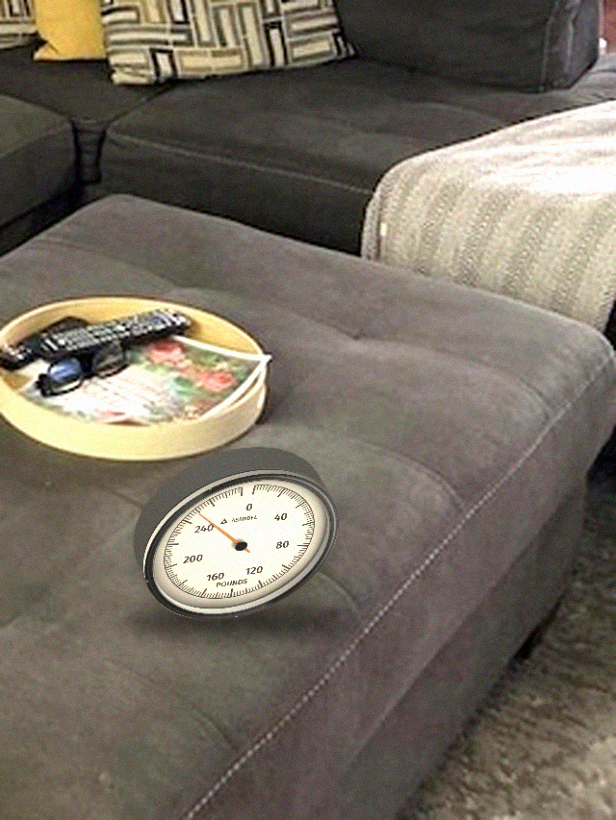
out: value=250 unit=lb
